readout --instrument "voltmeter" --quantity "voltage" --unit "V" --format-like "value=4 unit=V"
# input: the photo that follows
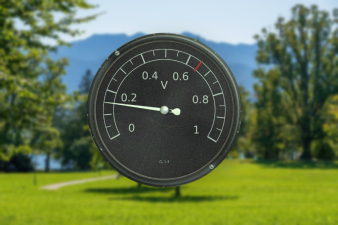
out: value=0.15 unit=V
